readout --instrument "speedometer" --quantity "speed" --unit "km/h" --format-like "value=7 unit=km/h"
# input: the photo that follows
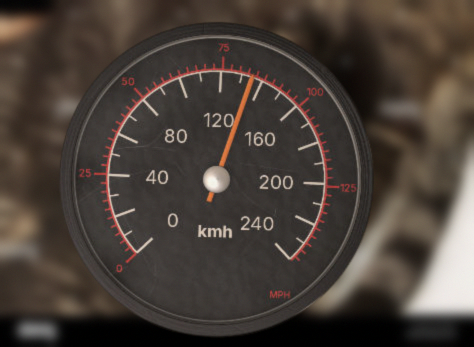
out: value=135 unit=km/h
